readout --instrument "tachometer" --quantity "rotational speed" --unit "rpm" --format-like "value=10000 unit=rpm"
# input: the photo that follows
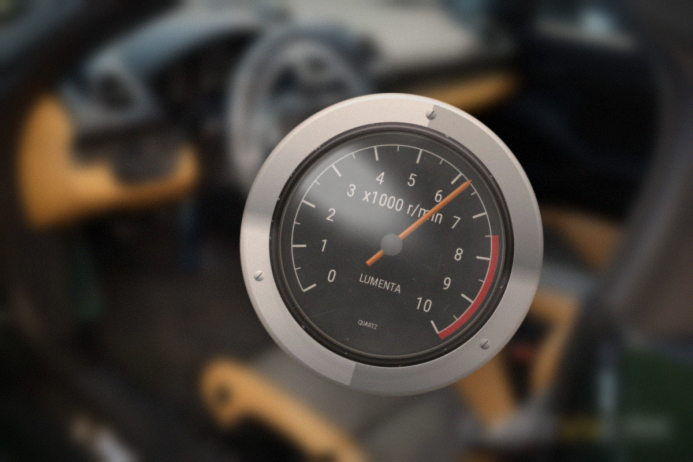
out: value=6250 unit=rpm
